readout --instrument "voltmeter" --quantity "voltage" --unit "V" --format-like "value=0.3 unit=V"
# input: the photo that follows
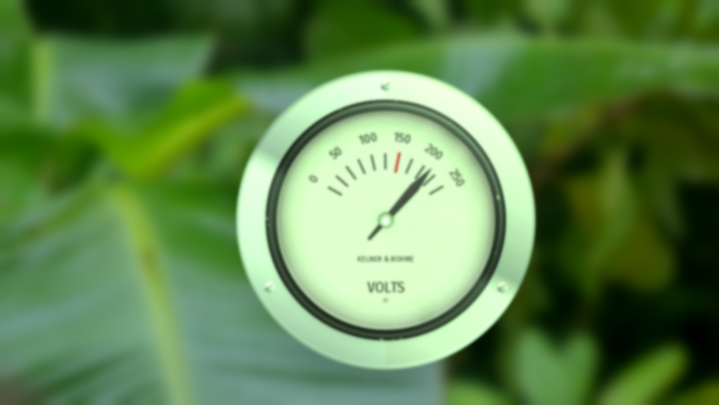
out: value=212.5 unit=V
